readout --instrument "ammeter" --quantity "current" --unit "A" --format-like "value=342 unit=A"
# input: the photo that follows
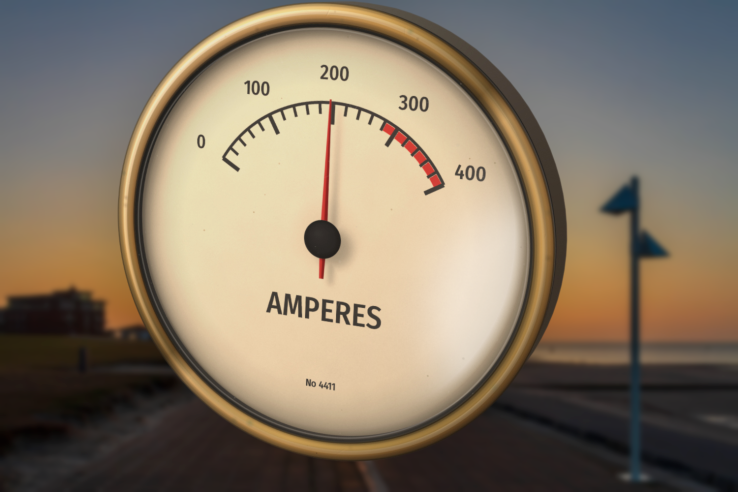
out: value=200 unit=A
